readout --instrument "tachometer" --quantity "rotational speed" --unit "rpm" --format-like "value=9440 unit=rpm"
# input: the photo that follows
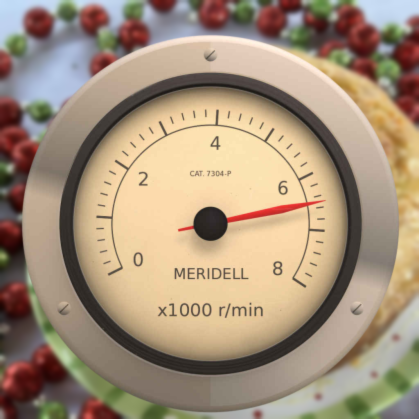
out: value=6500 unit=rpm
